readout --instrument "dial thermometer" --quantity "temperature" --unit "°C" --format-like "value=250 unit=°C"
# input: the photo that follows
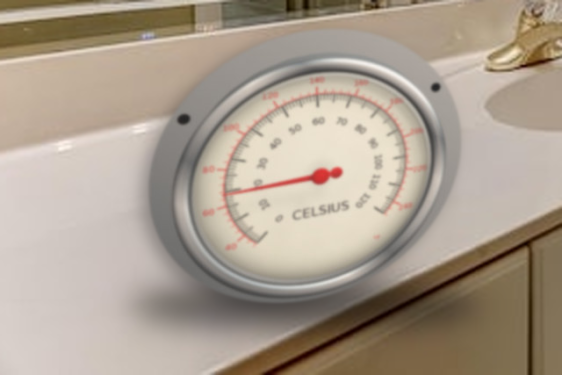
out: value=20 unit=°C
